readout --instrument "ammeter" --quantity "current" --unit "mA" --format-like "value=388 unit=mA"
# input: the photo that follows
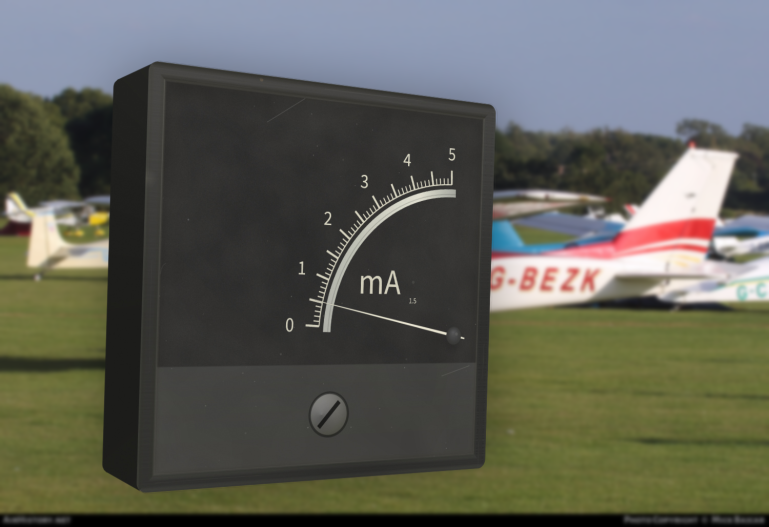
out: value=0.5 unit=mA
